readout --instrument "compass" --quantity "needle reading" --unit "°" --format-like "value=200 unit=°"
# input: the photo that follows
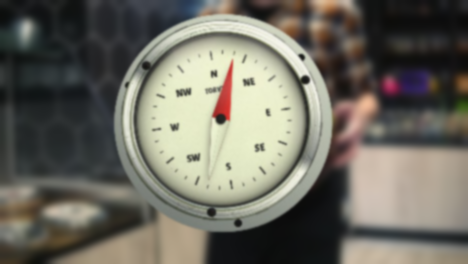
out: value=20 unit=°
